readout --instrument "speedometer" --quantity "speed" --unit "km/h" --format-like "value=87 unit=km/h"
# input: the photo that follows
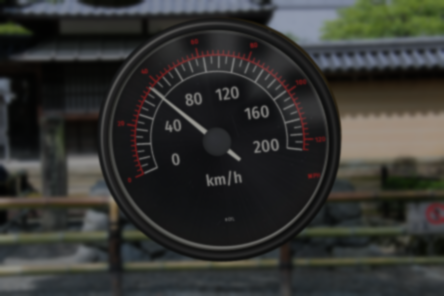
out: value=60 unit=km/h
